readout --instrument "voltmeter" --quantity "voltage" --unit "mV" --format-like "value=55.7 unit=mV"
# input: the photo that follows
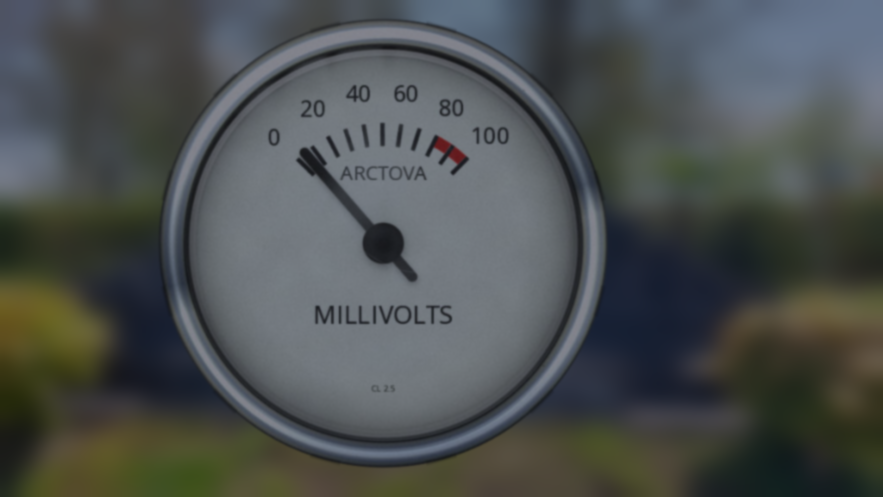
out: value=5 unit=mV
